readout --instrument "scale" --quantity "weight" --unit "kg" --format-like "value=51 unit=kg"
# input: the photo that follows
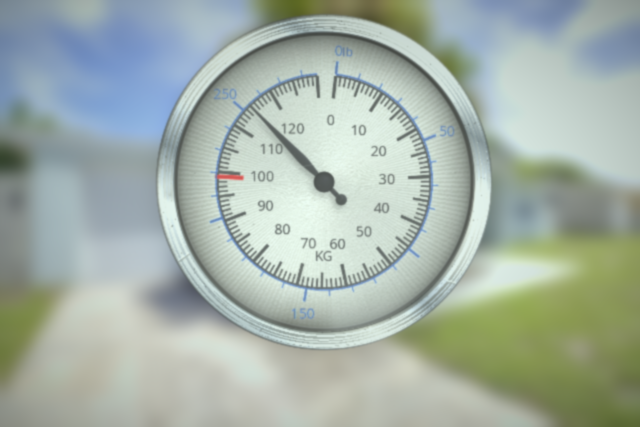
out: value=115 unit=kg
